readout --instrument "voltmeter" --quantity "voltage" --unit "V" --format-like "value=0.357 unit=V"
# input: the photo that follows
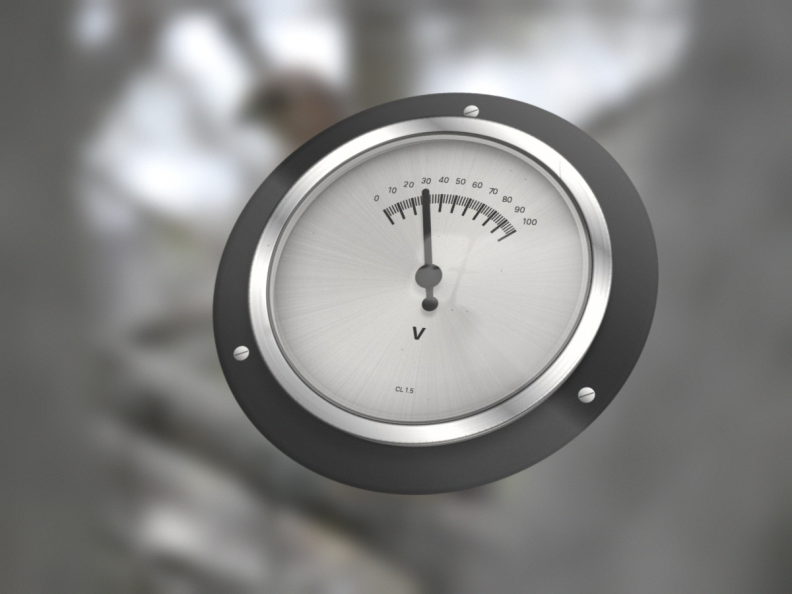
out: value=30 unit=V
